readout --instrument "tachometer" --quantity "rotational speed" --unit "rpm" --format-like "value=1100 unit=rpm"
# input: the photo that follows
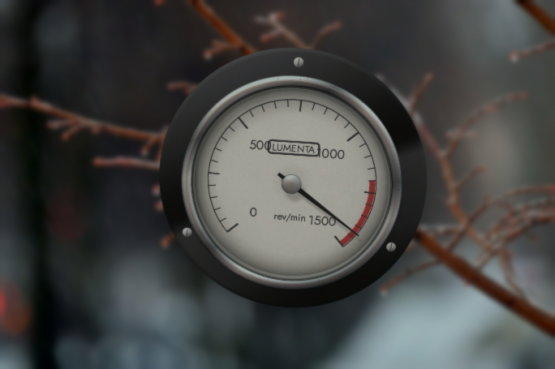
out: value=1425 unit=rpm
